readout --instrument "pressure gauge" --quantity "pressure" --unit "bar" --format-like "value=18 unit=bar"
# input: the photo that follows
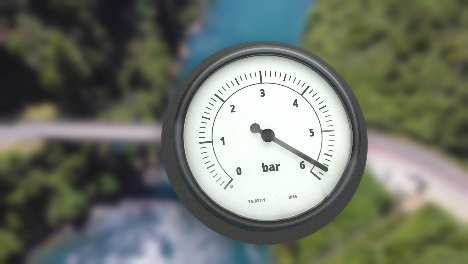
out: value=5.8 unit=bar
